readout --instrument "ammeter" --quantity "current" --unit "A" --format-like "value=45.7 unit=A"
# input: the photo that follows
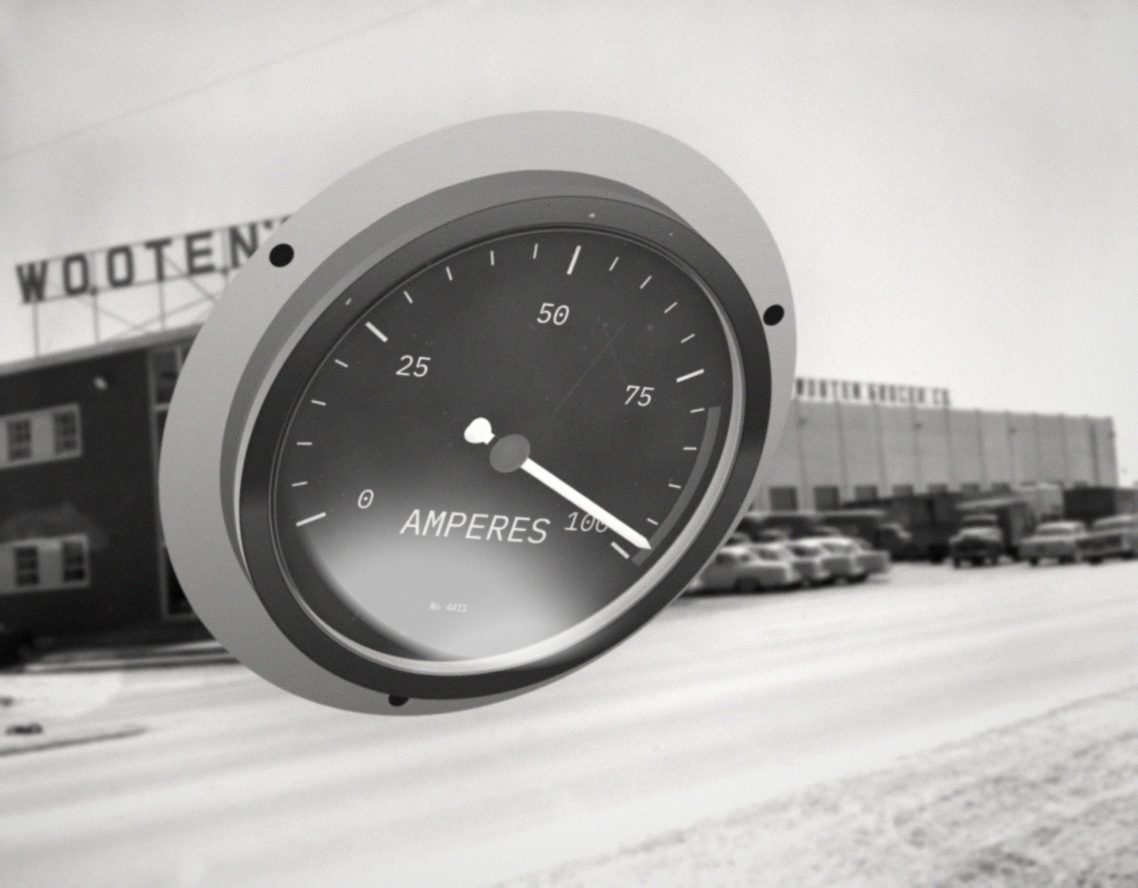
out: value=97.5 unit=A
